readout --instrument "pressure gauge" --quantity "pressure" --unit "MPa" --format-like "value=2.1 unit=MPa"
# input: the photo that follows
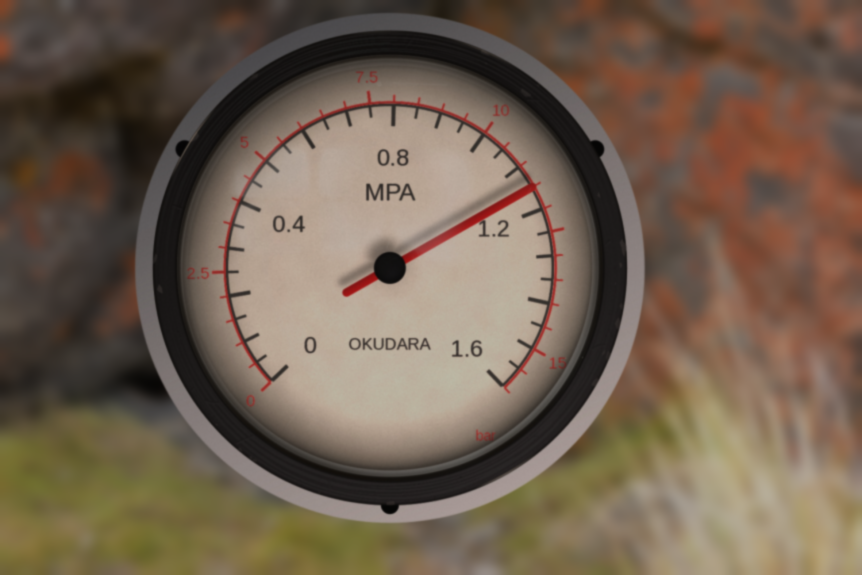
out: value=1.15 unit=MPa
